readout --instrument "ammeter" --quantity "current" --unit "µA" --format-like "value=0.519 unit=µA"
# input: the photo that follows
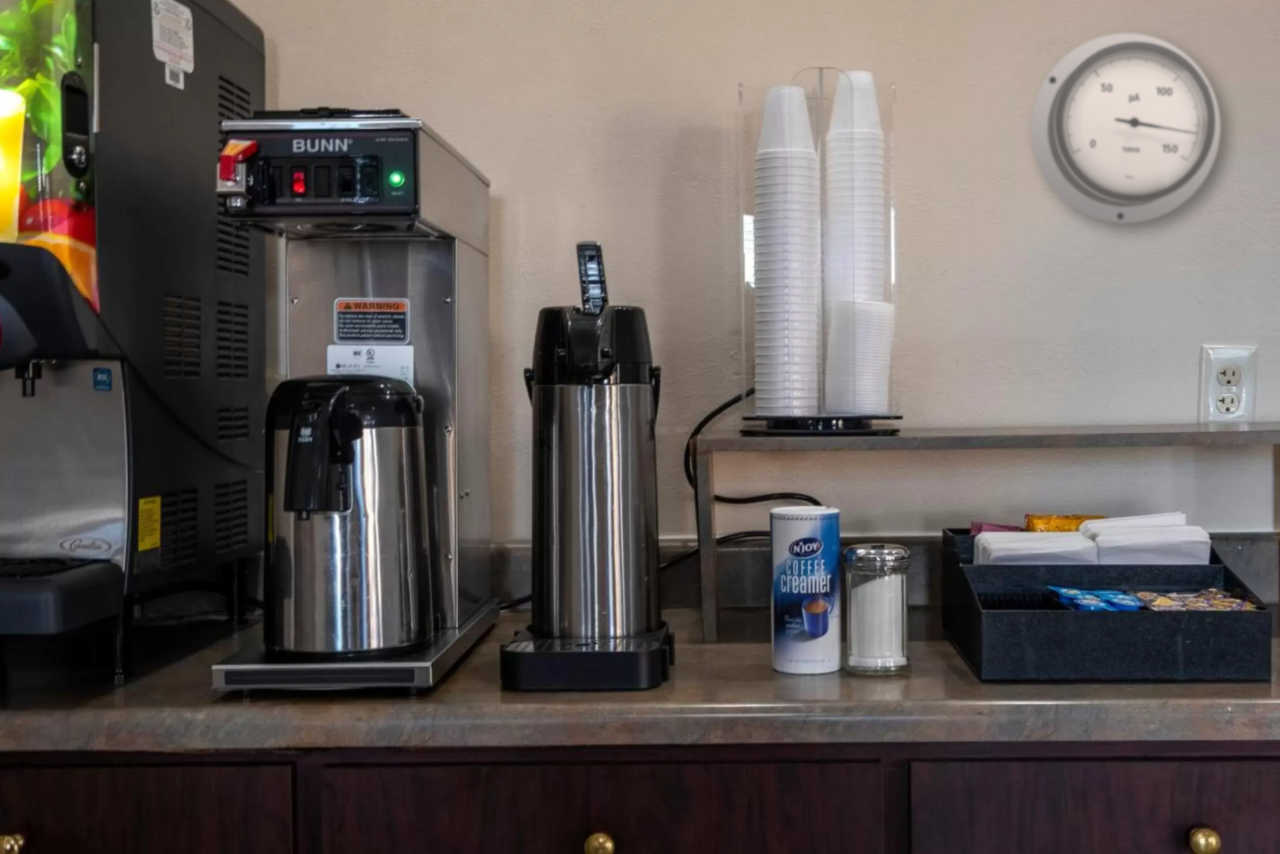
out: value=135 unit=µA
